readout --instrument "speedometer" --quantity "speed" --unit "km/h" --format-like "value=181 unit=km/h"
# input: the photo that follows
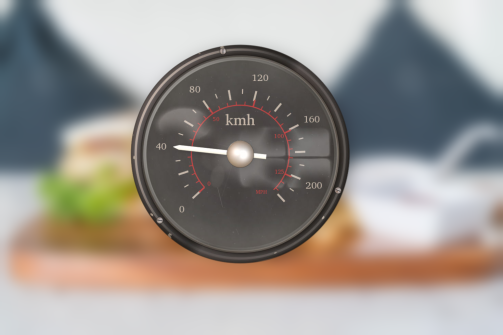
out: value=40 unit=km/h
